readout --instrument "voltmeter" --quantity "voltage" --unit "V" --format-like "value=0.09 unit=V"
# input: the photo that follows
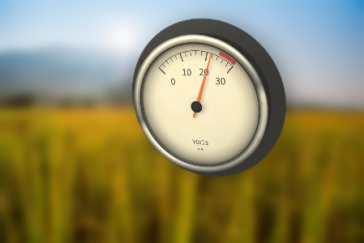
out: value=22 unit=V
